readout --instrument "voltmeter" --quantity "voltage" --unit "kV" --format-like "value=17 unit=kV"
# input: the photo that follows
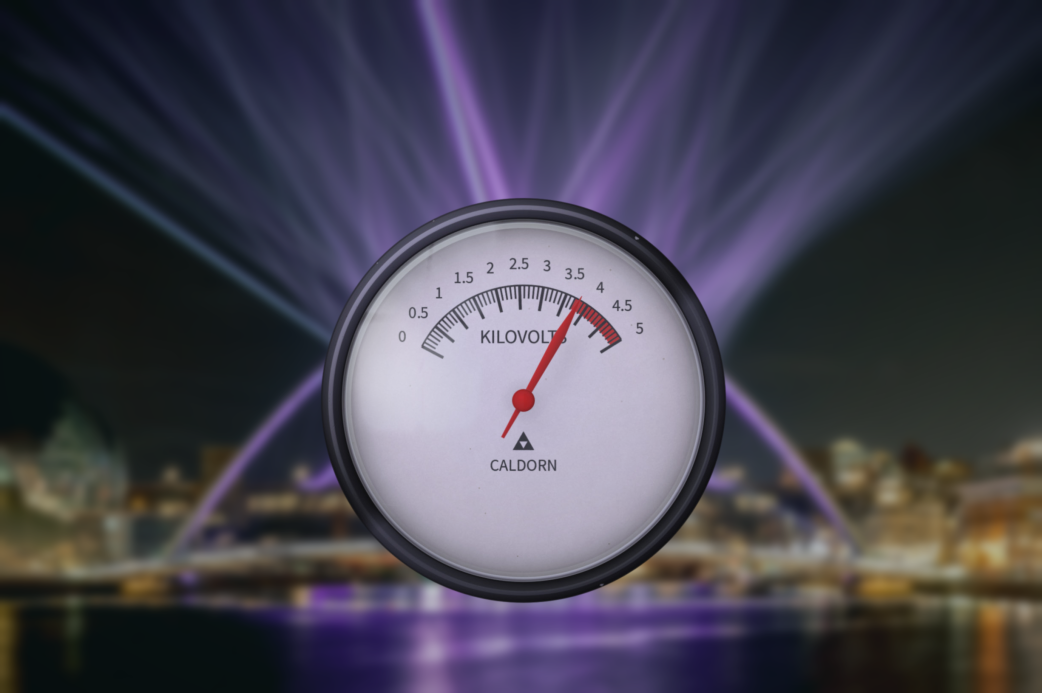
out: value=3.8 unit=kV
